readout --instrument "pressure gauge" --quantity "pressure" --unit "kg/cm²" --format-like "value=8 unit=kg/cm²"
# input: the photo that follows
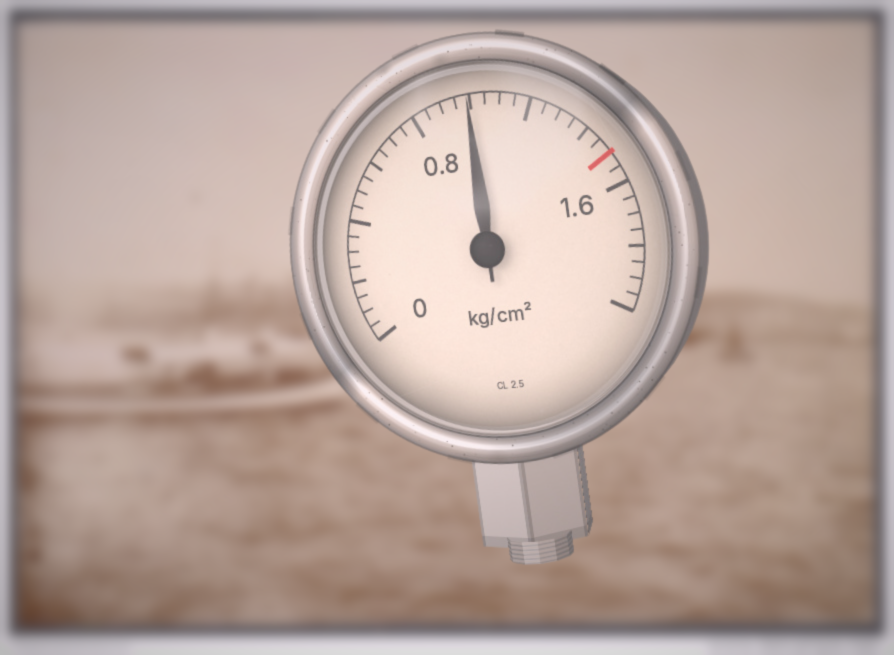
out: value=1 unit=kg/cm²
